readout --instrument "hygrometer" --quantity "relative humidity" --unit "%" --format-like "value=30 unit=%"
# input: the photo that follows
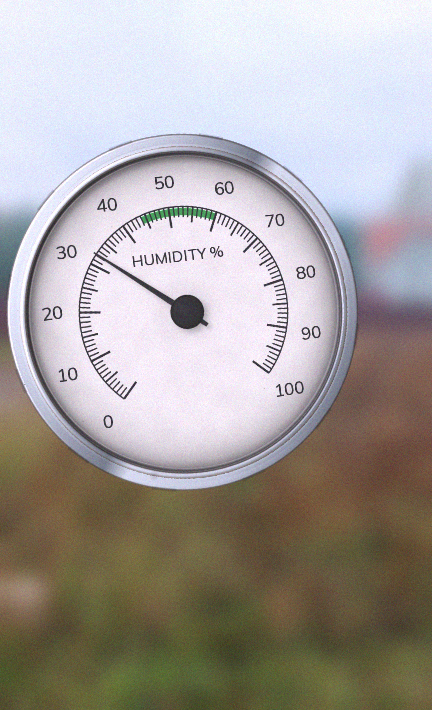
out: value=32 unit=%
